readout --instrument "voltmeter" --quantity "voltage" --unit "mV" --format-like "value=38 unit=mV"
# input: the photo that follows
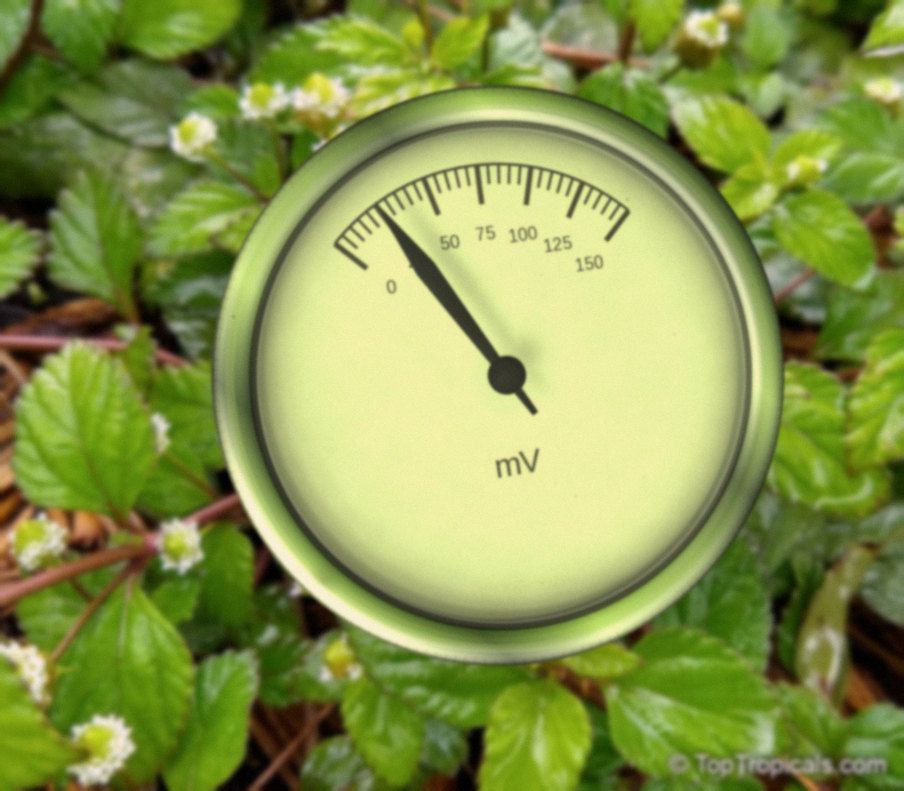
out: value=25 unit=mV
